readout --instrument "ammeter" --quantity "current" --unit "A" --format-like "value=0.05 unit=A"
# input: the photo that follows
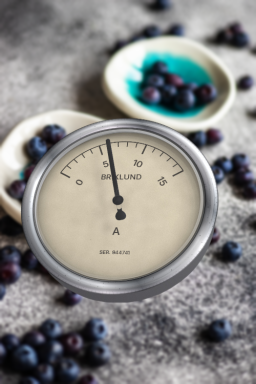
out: value=6 unit=A
